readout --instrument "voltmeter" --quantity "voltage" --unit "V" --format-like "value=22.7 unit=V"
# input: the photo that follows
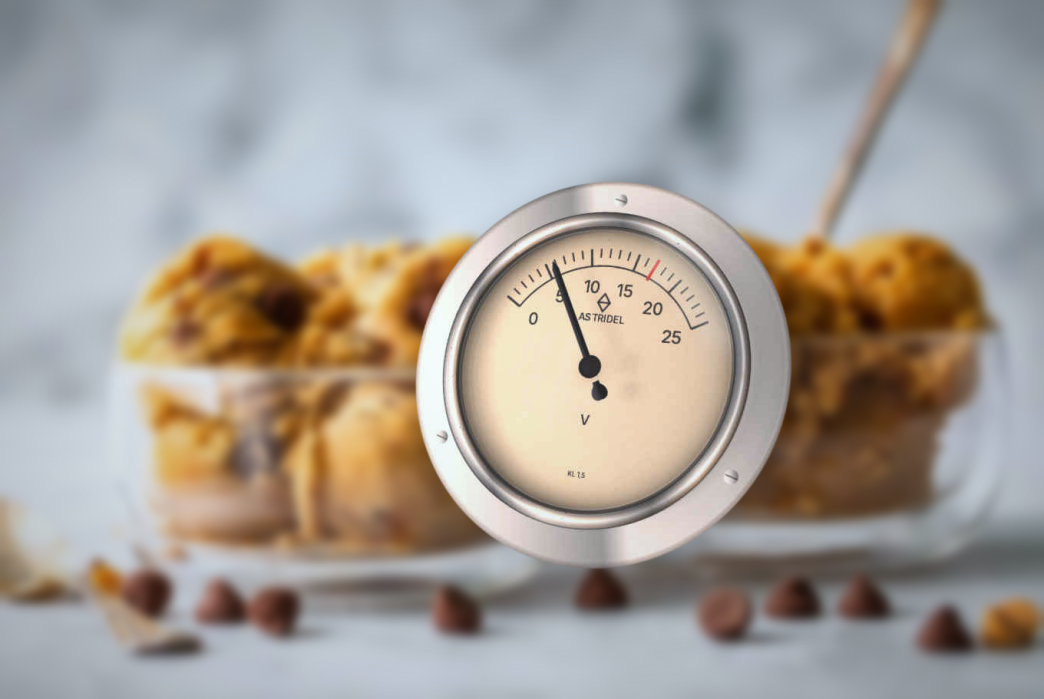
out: value=6 unit=V
